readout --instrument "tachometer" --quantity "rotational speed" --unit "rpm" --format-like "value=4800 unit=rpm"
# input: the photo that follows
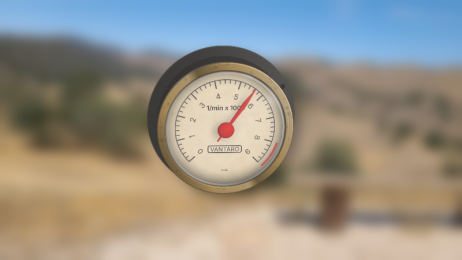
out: value=5600 unit=rpm
